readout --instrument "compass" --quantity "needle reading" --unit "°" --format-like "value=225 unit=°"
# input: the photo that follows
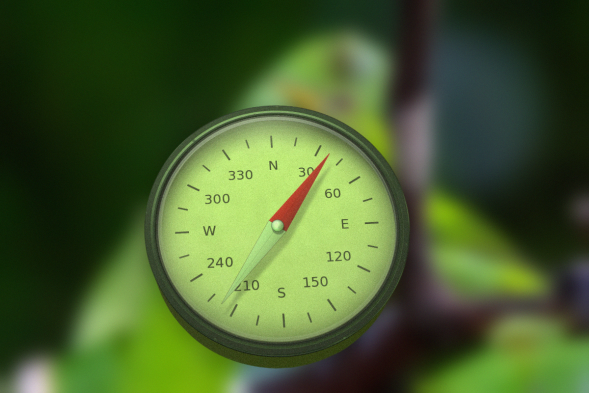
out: value=37.5 unit=°
